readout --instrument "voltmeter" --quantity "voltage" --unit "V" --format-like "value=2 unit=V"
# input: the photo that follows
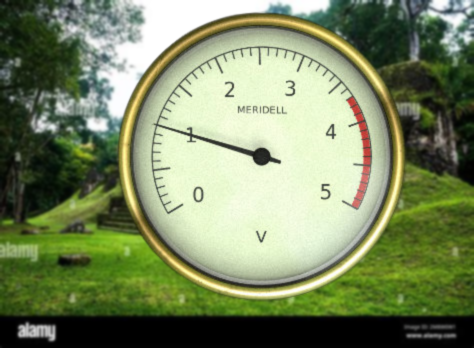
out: value=1 unit=V
